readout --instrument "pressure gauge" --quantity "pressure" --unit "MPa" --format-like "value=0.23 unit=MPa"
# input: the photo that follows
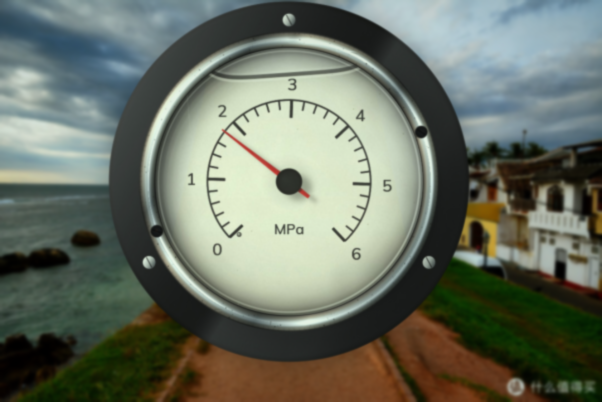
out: value=1.8 unit=MPa
